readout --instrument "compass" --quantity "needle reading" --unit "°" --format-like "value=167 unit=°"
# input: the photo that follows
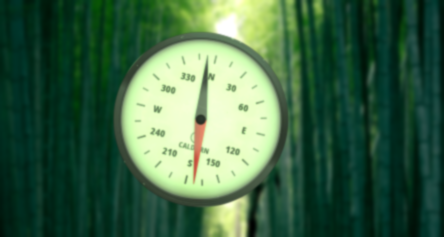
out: value=172.5 unit=°
